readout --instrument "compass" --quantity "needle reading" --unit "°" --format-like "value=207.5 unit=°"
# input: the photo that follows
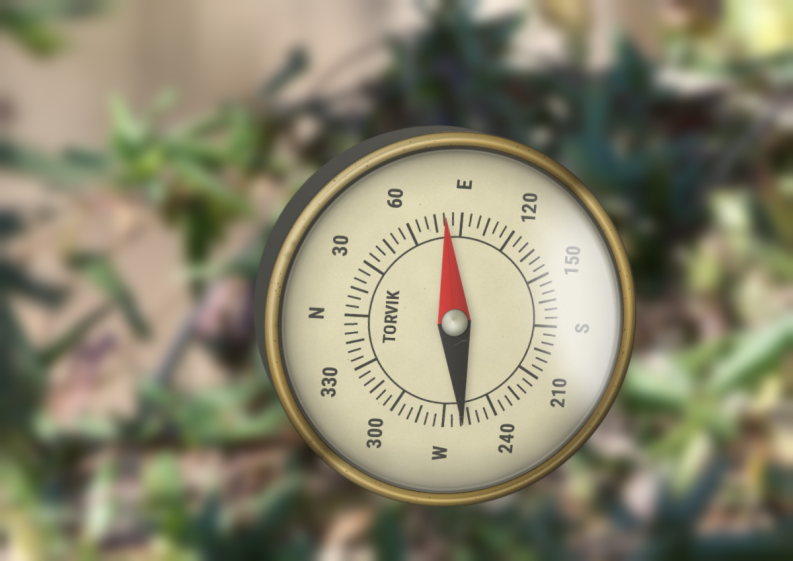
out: value=80 unit=°
